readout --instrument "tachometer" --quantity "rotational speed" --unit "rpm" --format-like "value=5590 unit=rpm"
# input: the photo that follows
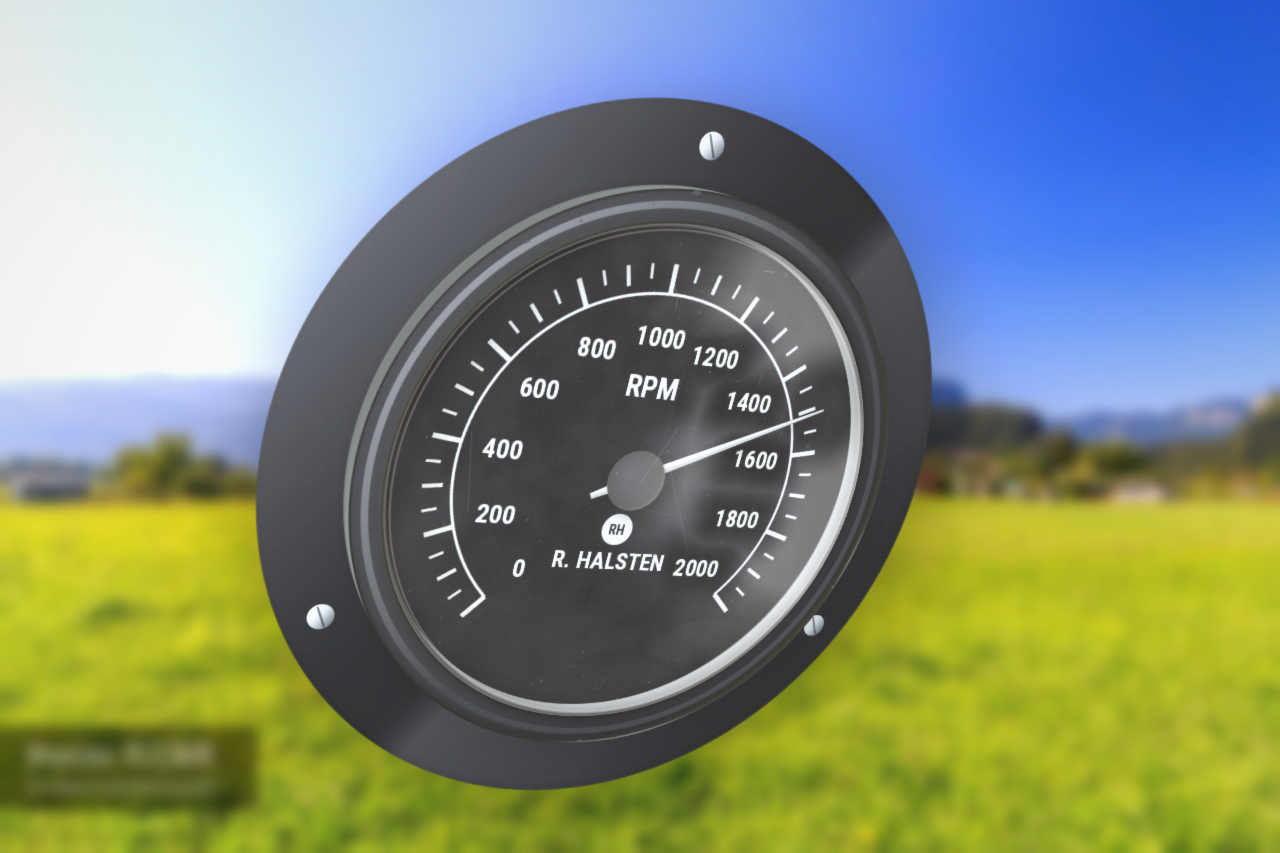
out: value=1500 unit=rpm
